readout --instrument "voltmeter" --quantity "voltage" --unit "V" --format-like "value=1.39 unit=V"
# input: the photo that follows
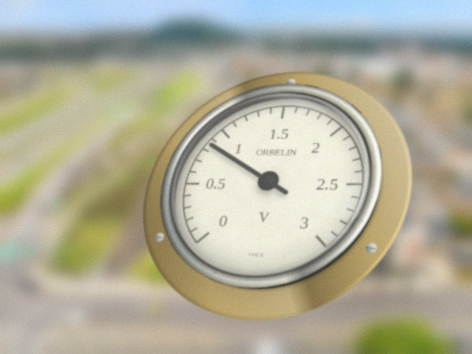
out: value=0.85 unit=V
